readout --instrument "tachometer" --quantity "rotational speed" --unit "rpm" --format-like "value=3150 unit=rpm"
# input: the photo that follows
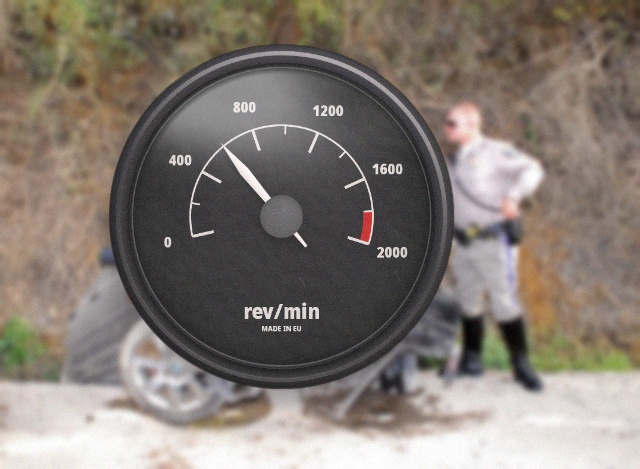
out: value=600 unit=rpm
